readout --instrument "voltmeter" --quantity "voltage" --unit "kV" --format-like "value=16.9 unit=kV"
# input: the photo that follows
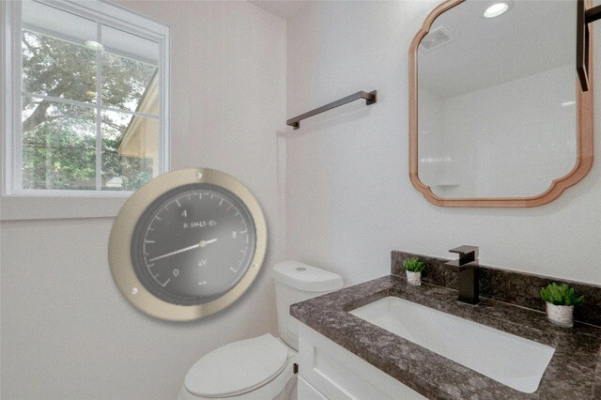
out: value=1.25 unit=kV
